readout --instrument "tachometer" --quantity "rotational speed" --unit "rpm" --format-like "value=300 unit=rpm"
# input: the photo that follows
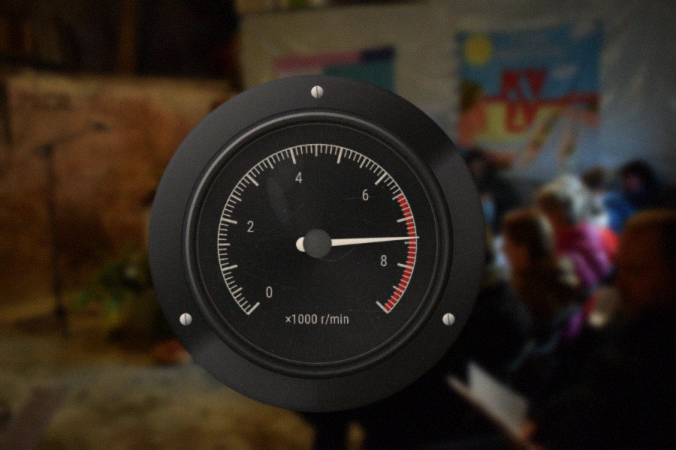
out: value=7400 unit=rpm
